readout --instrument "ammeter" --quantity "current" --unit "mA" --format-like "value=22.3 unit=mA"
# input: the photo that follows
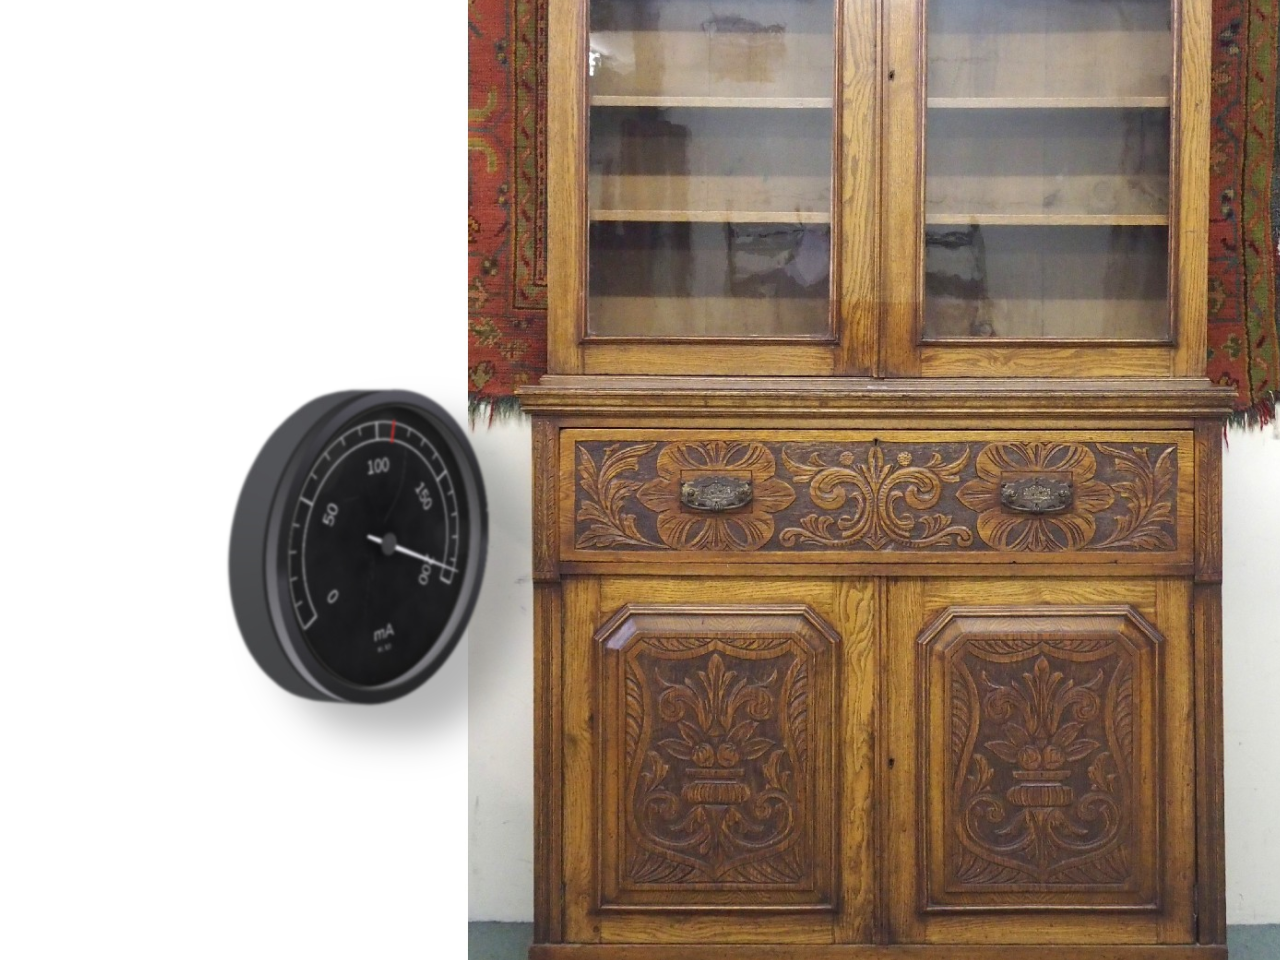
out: value=195 unit=mA
